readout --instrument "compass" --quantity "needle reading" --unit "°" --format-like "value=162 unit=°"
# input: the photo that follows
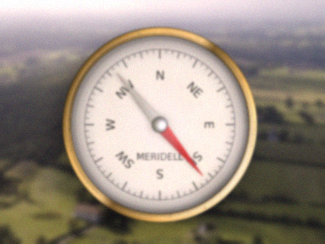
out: value=140 unit=°
